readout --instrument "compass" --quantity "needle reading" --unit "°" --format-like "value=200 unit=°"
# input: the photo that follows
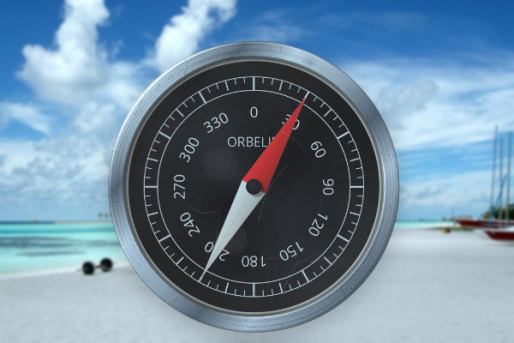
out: value=30 unit=°
